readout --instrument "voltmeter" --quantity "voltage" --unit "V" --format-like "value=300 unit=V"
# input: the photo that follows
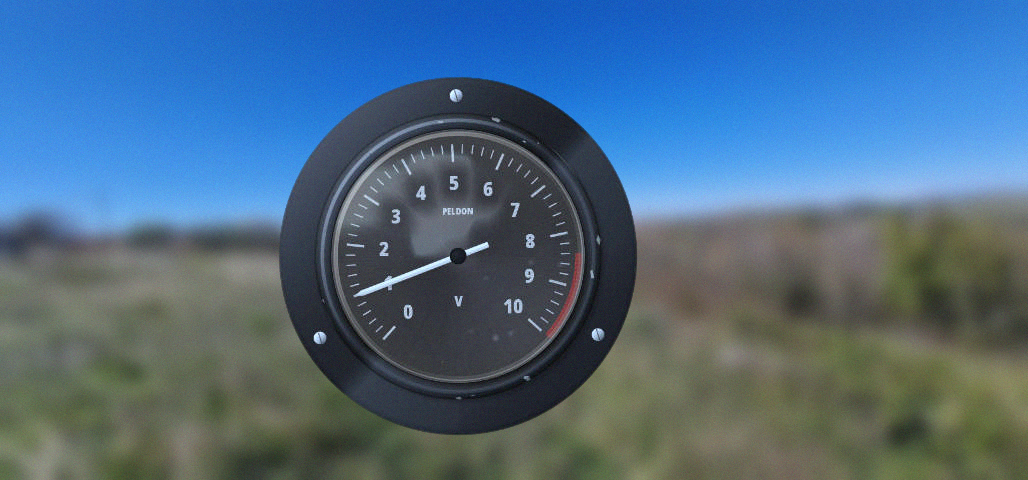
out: value=1 unit=V
